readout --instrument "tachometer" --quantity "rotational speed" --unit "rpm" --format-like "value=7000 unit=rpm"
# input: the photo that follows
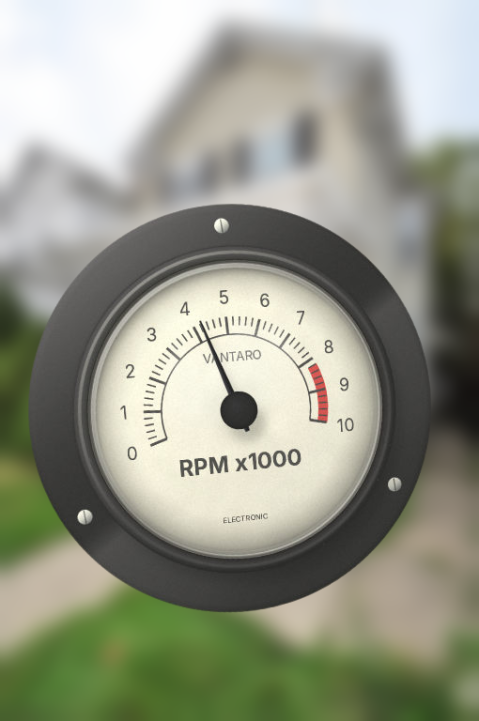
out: value=4200 unit=rpm
